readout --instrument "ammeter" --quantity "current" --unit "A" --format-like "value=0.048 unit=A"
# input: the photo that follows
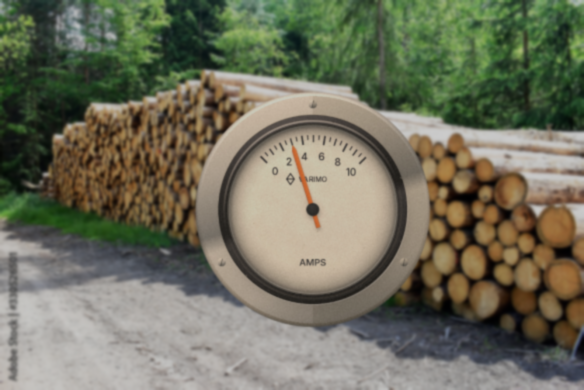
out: value=3 unit=A
